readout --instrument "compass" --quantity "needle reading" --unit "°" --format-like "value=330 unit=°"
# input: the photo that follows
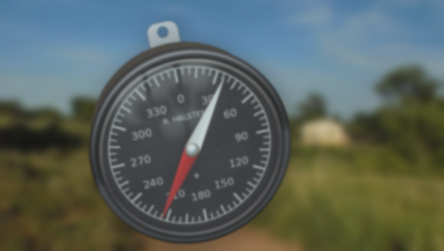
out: value=215 unit=°
